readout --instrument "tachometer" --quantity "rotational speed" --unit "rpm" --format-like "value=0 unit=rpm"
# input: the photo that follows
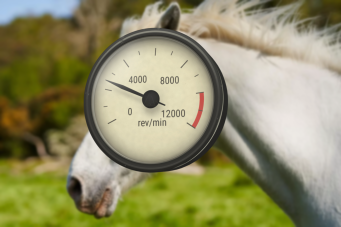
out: value=2500 unit=rpm
